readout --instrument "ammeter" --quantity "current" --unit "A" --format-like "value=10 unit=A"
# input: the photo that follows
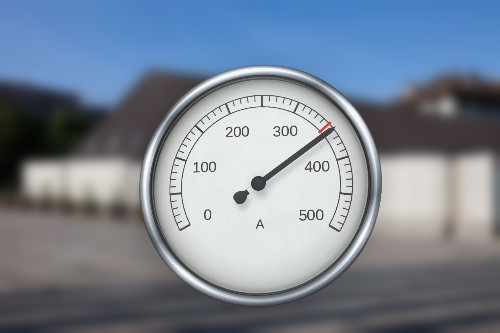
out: value=360 unit=A
